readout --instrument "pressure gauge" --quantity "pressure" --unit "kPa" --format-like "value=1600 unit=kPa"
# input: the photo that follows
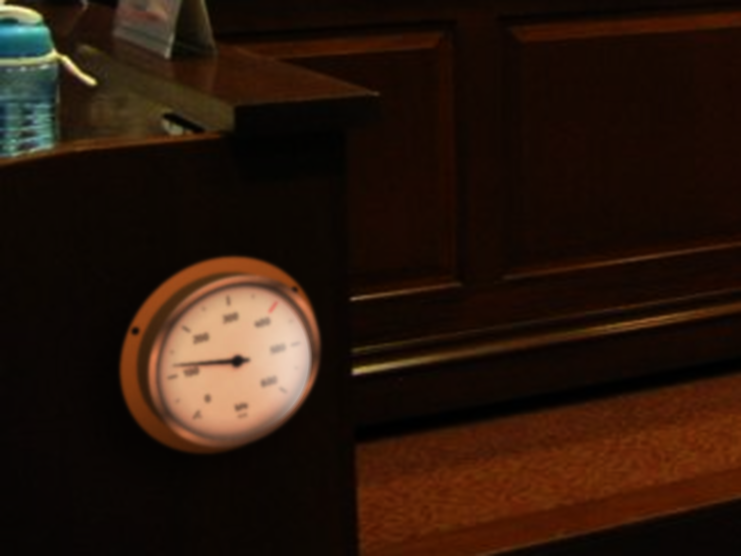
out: value=125 unit=kPa
